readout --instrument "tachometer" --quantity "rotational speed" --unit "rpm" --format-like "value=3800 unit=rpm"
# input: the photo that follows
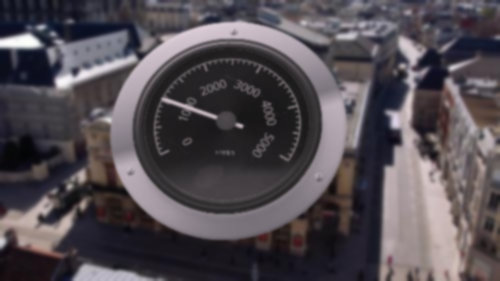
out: value=1000 unit=rpm
